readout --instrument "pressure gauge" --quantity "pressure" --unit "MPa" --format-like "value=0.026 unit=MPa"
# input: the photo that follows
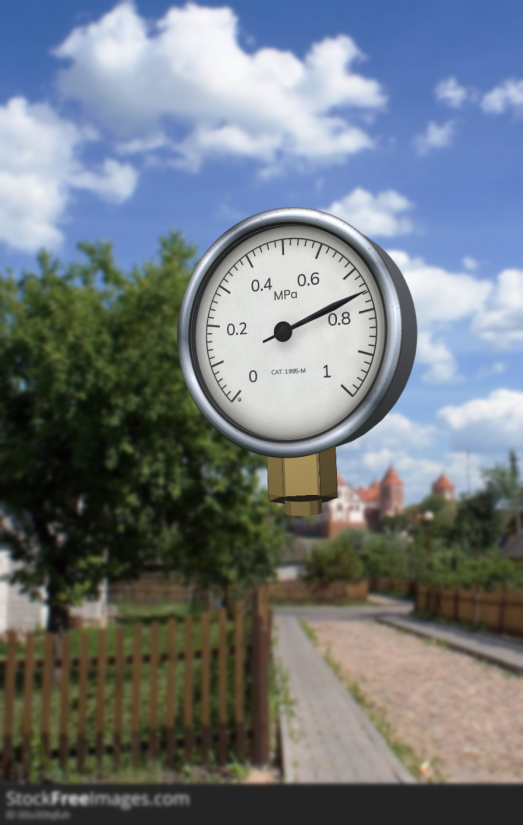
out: value=0.76 unit=MPa
